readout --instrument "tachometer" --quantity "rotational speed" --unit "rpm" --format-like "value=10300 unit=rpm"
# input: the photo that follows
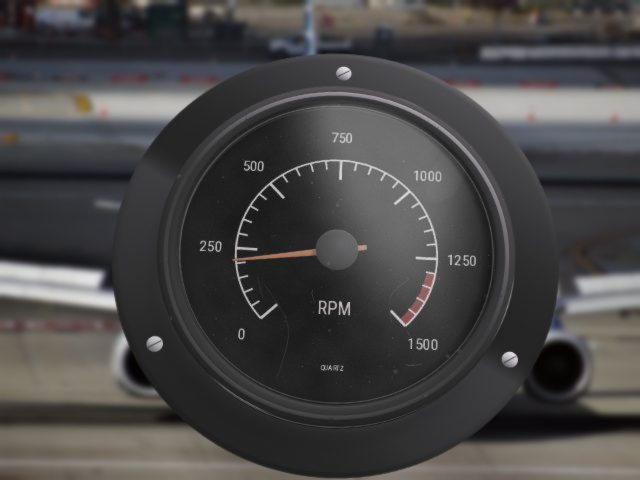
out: value=200 unit=rpm
